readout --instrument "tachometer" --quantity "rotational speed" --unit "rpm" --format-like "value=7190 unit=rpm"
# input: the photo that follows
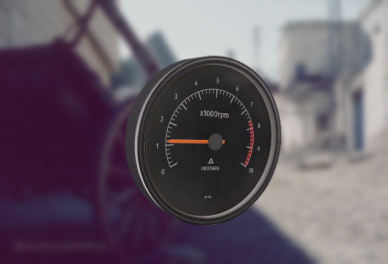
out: value=1200 unit=rpm
